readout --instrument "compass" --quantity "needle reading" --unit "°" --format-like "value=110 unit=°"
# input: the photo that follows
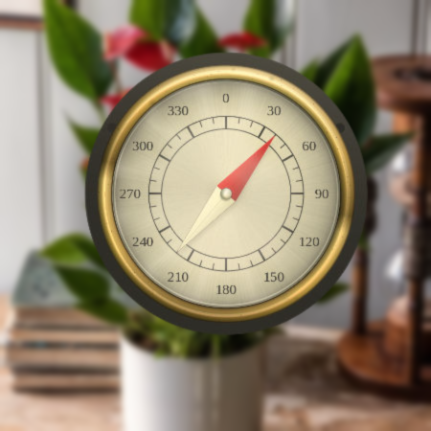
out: value=40 unit=°
